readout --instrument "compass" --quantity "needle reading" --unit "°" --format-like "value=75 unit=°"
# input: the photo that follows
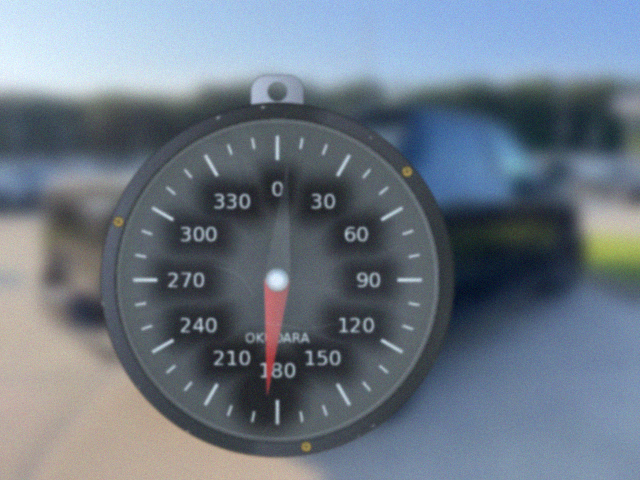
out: value=185 unit=°
